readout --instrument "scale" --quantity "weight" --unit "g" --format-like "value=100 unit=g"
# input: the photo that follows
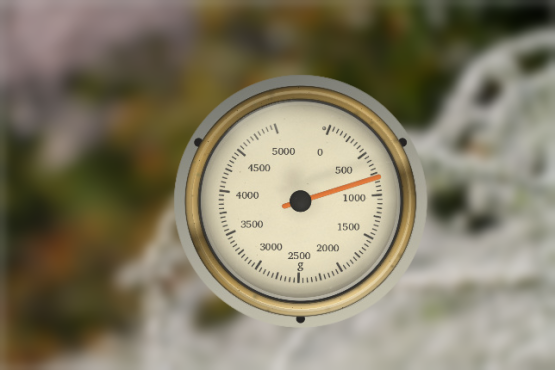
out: value=800 unit=g
